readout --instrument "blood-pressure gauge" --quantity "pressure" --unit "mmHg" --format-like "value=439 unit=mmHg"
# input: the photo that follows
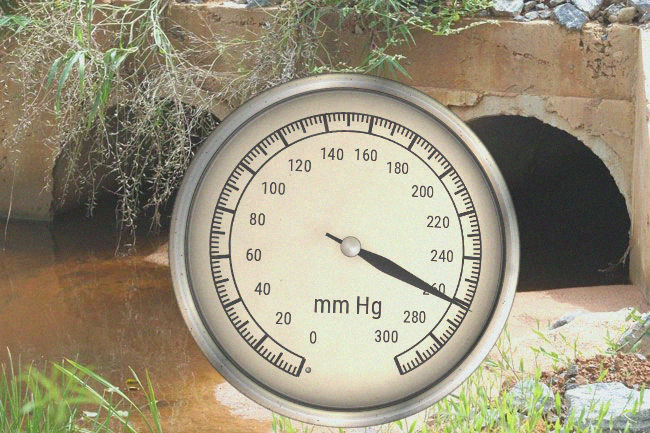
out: value=262 unit=mmHg
